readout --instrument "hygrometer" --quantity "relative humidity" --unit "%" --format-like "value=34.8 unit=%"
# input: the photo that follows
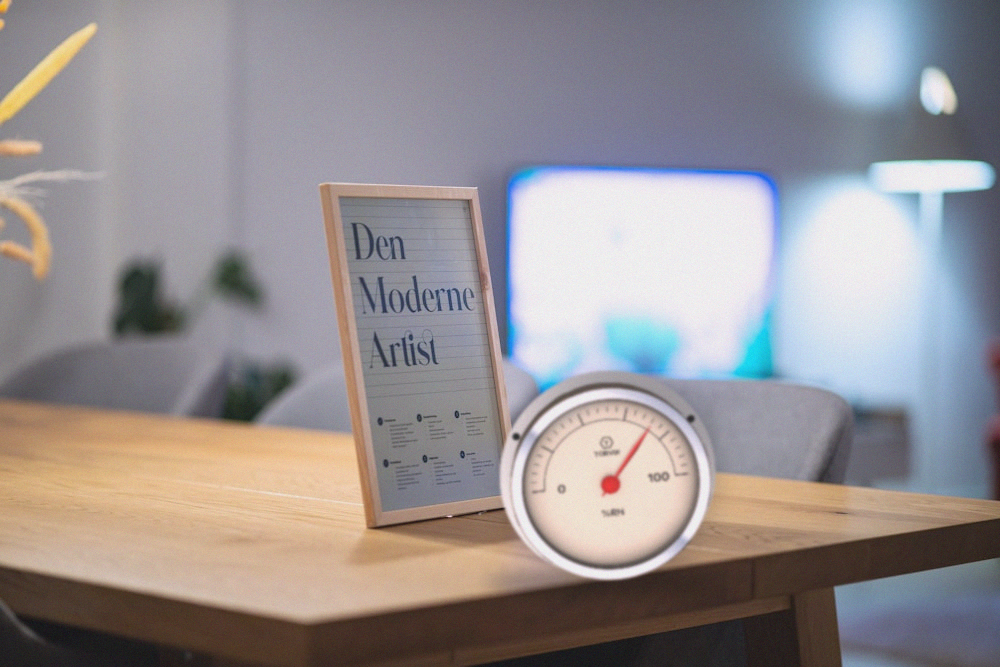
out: value=72 unit=%
